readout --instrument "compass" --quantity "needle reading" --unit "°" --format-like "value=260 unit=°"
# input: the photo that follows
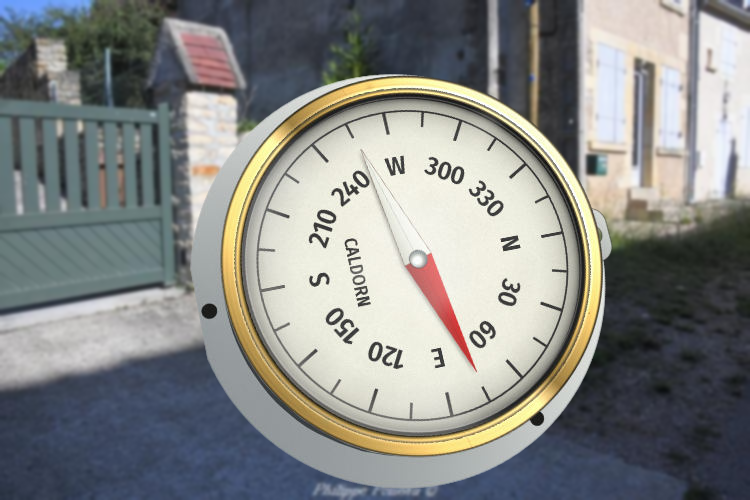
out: value=75 unit=°
